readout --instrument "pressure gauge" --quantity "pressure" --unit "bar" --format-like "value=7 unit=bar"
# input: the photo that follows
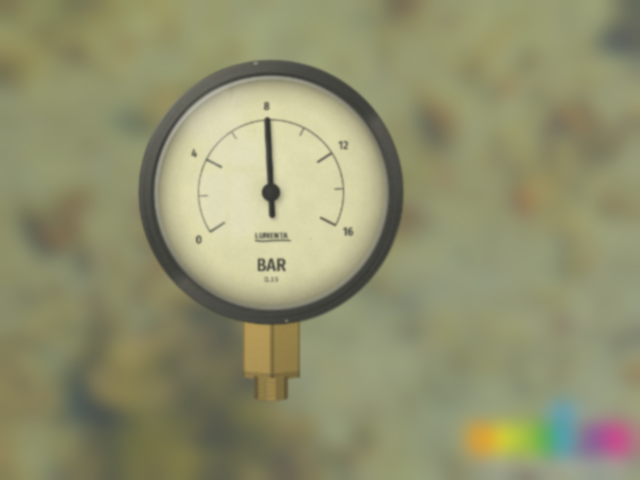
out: value=8 unit=bar
